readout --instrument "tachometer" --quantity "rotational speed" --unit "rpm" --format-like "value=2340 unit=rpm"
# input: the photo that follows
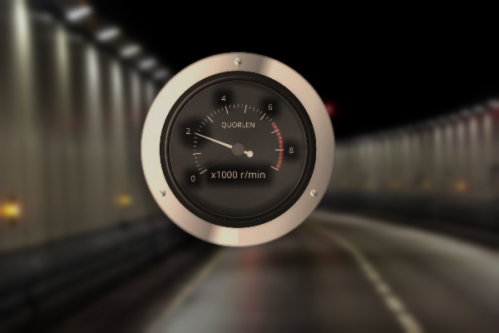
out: value=2000 unit=rpm
